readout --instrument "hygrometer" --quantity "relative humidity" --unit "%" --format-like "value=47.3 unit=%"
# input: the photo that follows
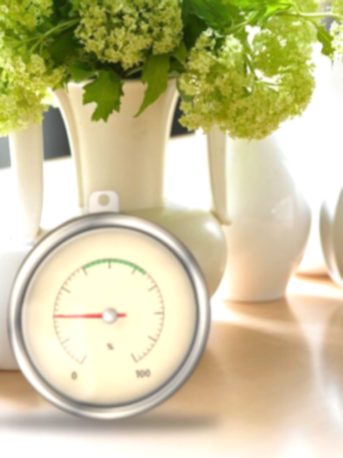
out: value=20 unit=%
